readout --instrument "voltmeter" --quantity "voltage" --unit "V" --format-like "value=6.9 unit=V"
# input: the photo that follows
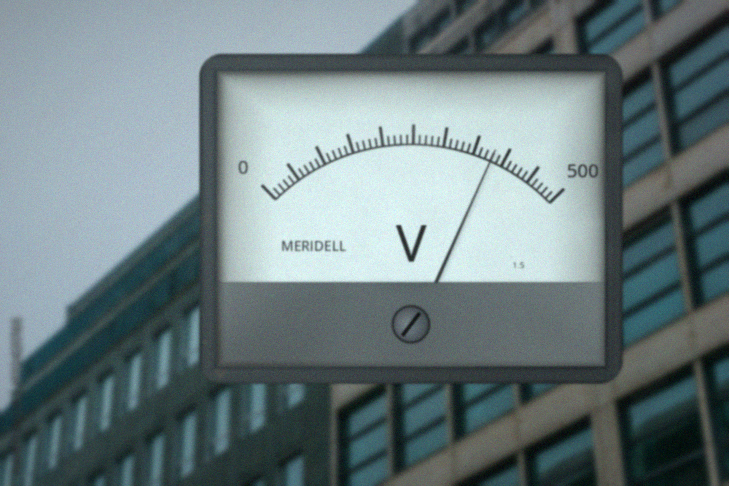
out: value=380 unit=V
